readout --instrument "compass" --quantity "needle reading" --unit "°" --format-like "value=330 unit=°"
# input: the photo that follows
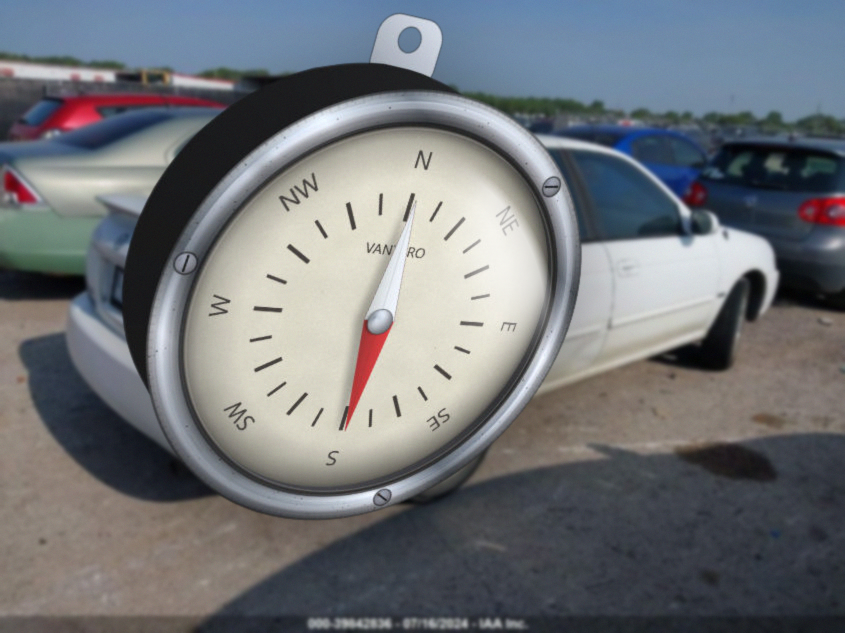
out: value=180 unit=°
